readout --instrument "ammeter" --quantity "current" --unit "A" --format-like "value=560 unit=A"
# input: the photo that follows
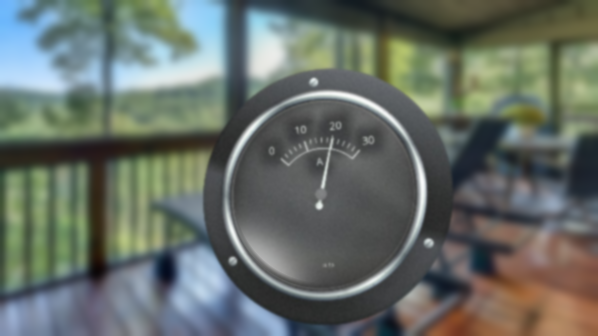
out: value=20 unit=A
